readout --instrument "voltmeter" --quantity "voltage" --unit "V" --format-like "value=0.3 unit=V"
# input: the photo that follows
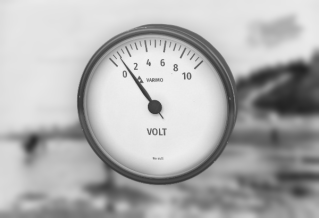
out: value=1 unit=V
